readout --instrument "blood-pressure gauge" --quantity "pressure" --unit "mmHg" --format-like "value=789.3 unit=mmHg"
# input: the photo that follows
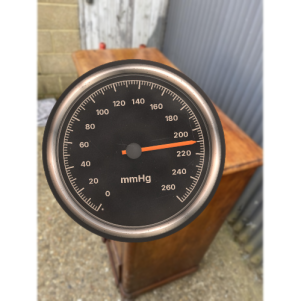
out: value=210 unit=mmHg
